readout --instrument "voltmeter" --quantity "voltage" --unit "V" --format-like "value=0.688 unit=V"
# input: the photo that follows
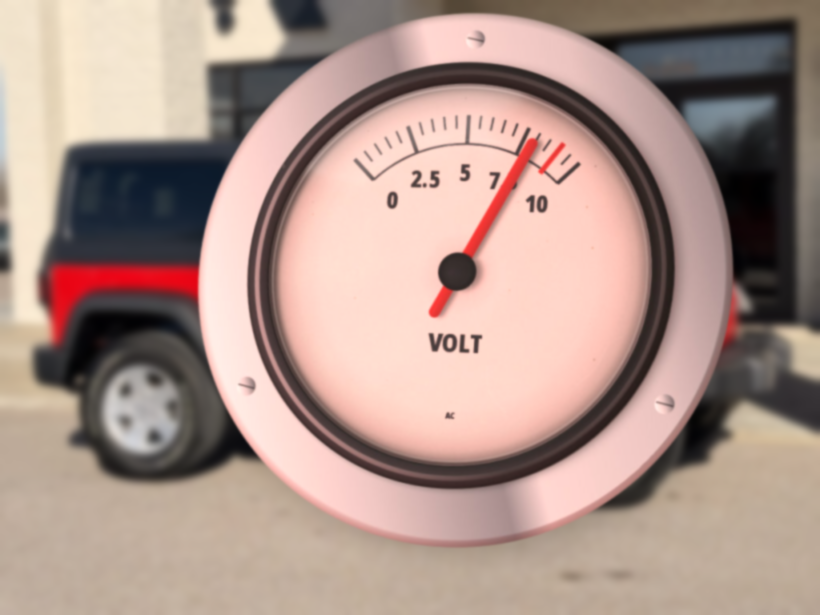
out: value=8 unit=V
